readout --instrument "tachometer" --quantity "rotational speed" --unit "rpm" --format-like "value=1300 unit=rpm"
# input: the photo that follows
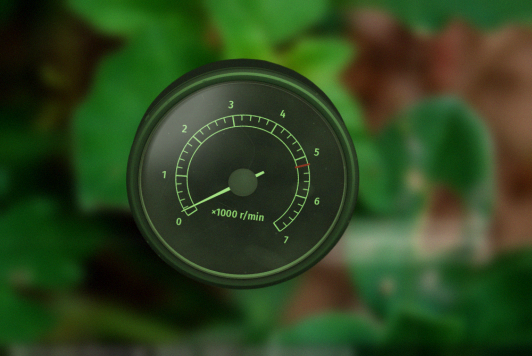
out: value=200 unit=rpm
